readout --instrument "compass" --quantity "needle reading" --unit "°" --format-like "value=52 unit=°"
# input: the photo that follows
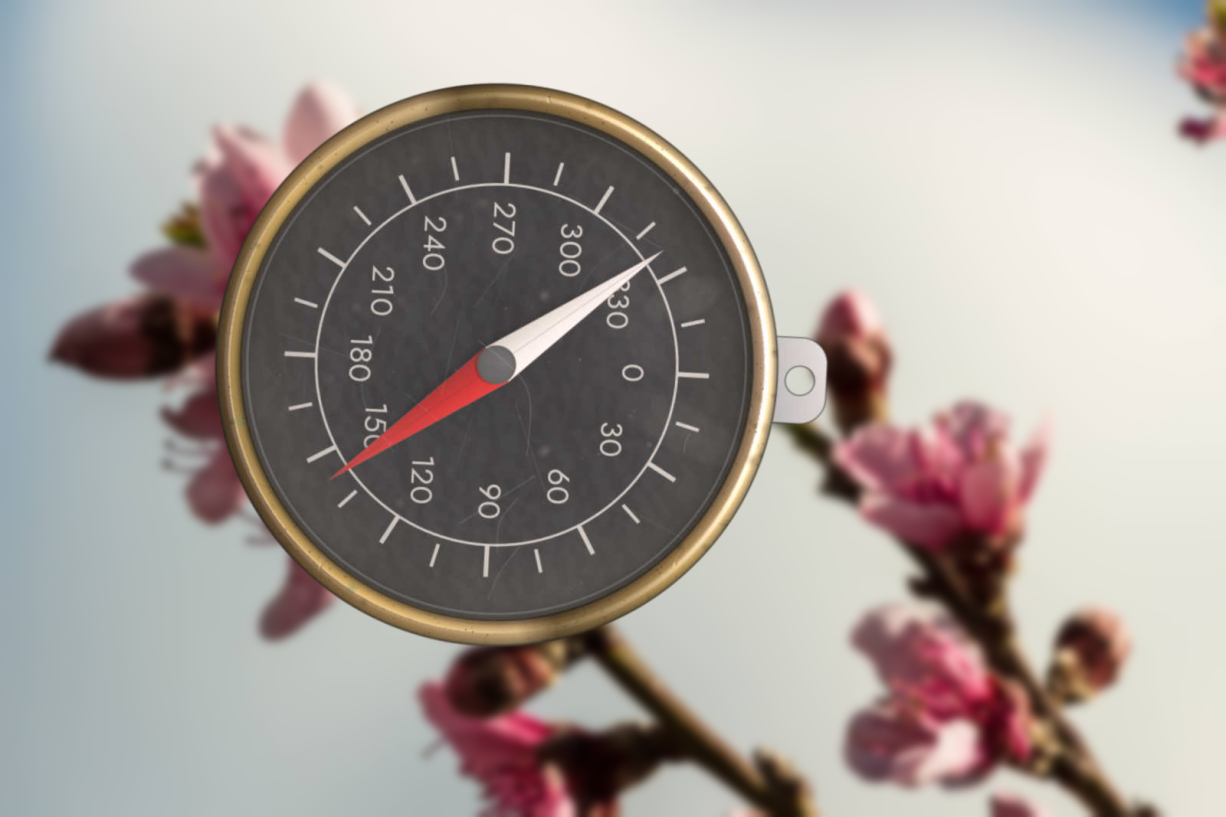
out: value=142.5 unit=°
